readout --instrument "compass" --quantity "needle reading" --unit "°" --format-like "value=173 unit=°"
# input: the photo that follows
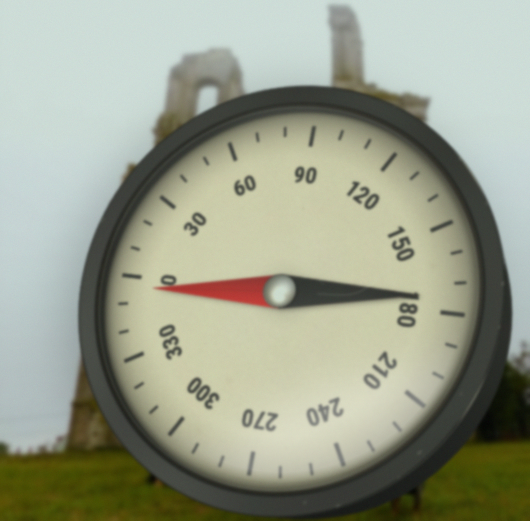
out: value=355 unit=°
